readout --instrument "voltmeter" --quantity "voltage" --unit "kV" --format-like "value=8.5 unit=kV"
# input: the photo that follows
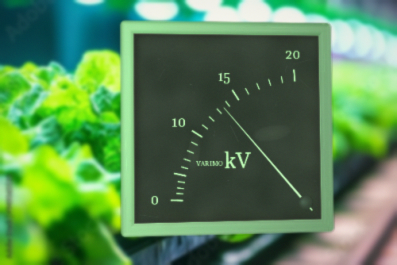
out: value=13.5 unit=kV
